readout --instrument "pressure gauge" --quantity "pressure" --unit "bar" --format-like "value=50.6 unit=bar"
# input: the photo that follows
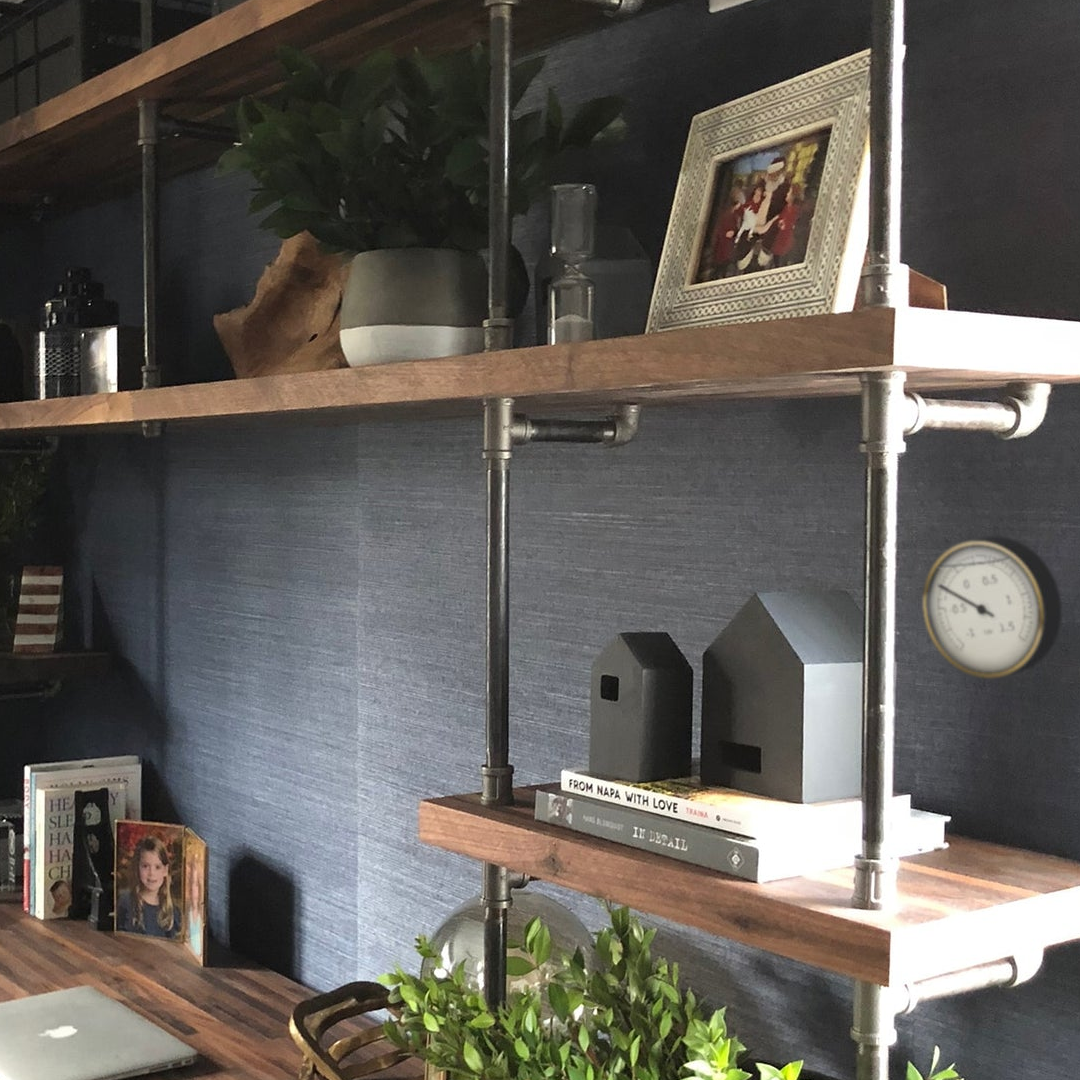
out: value=-0.25 unit=bar
